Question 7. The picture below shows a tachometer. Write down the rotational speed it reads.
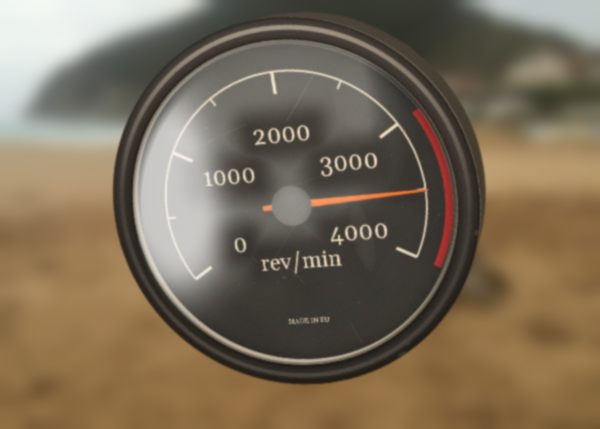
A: 3500 rpm
